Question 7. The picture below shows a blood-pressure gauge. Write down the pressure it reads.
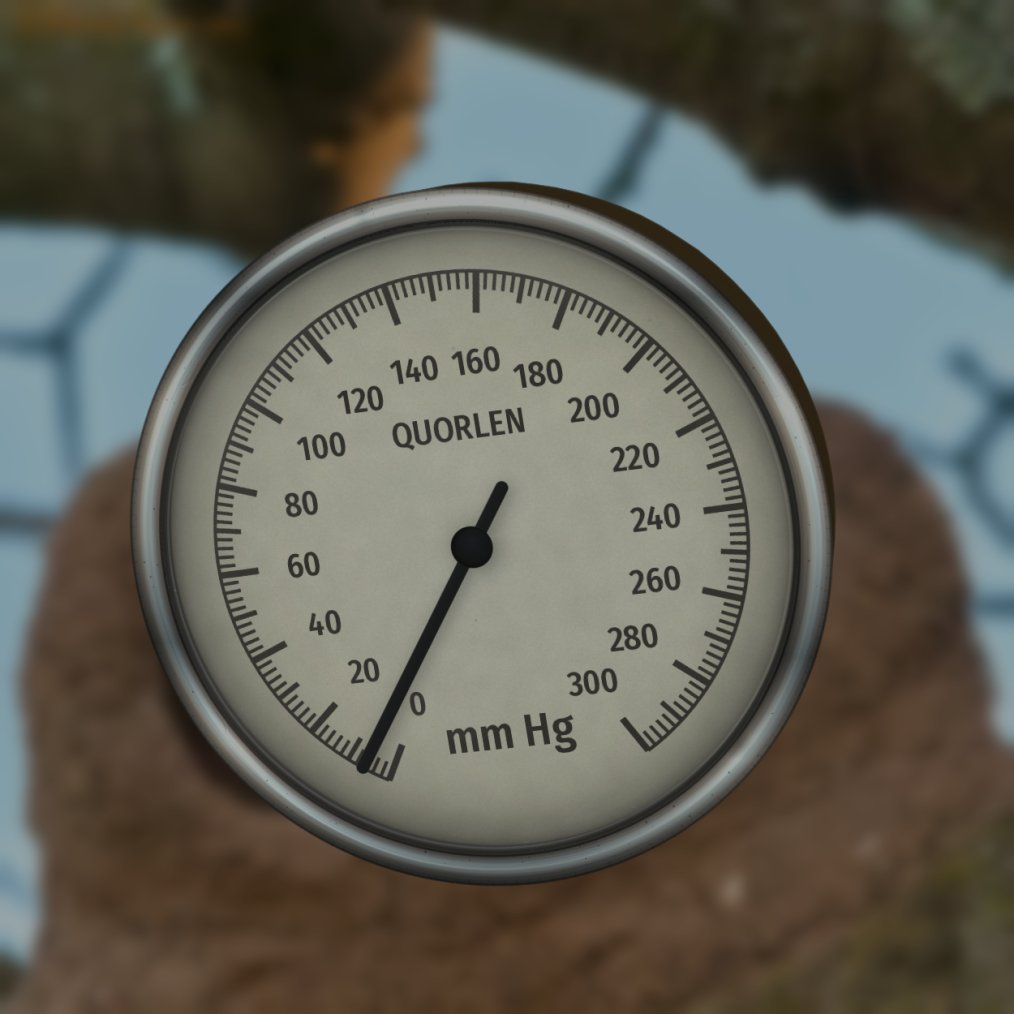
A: 6 mmHg
